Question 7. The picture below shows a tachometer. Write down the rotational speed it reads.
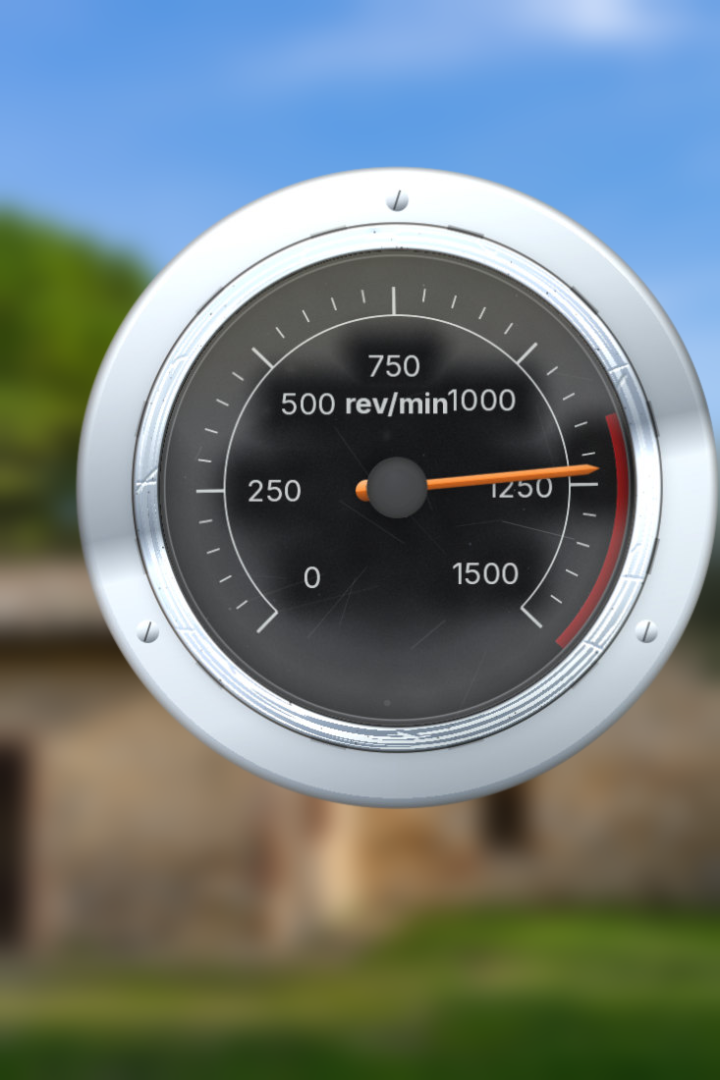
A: 1225 rpm
